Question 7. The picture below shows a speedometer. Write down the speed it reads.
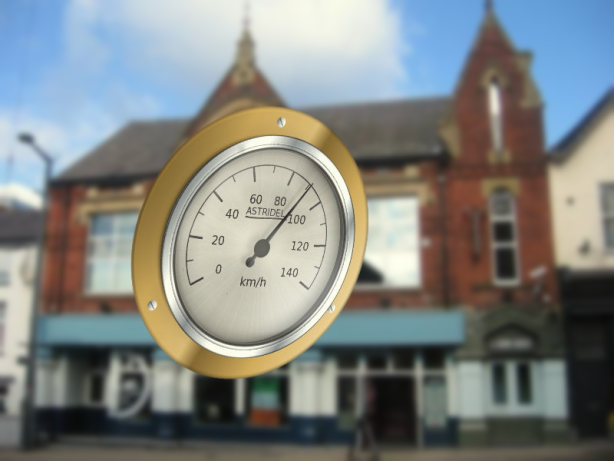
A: 90 km/h
